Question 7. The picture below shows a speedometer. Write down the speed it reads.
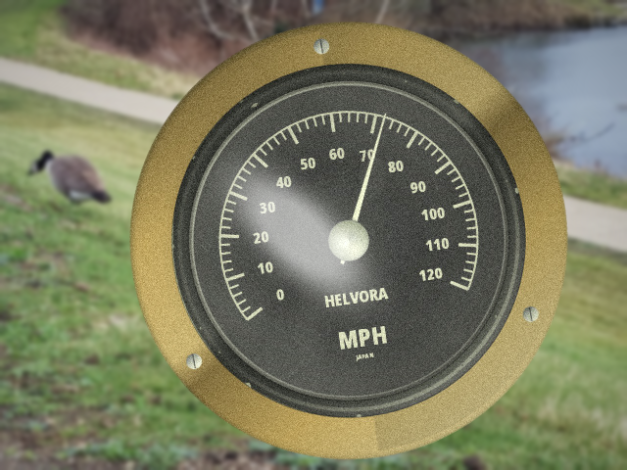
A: 72 mph
